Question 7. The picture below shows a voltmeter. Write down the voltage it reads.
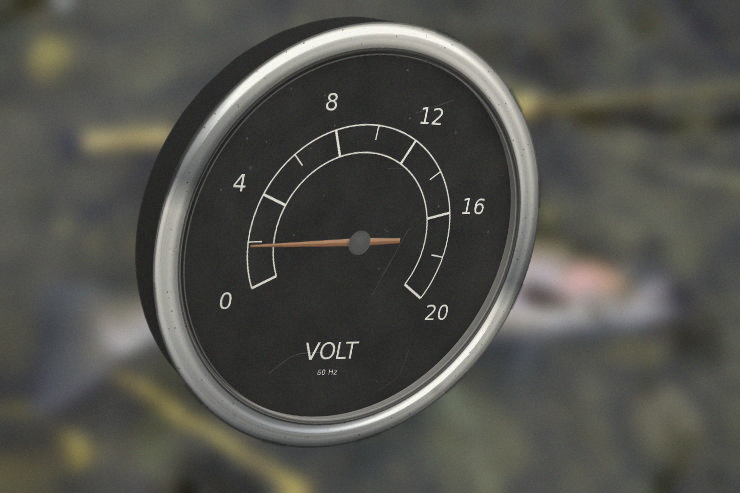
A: 2 V
